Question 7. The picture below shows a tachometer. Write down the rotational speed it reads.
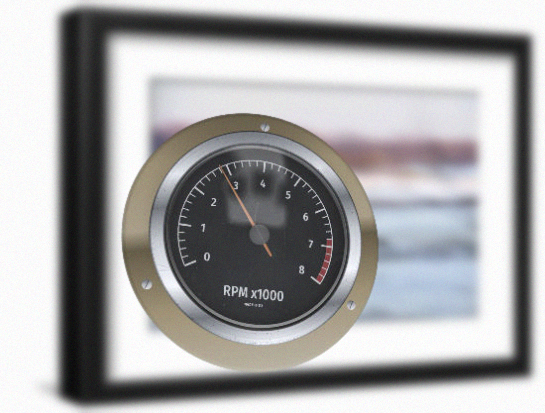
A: 2800 rpm
